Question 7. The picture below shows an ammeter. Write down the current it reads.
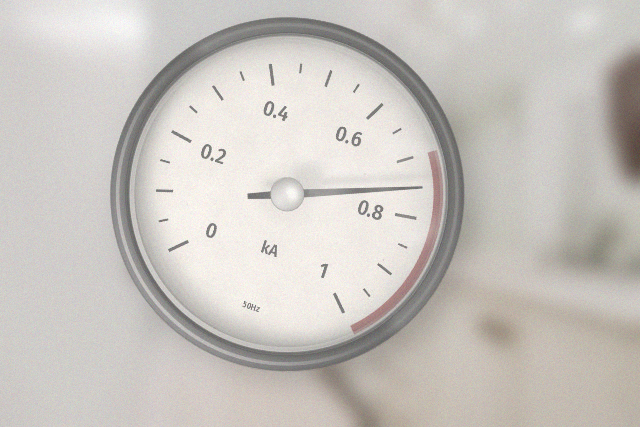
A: 0.75 kA
